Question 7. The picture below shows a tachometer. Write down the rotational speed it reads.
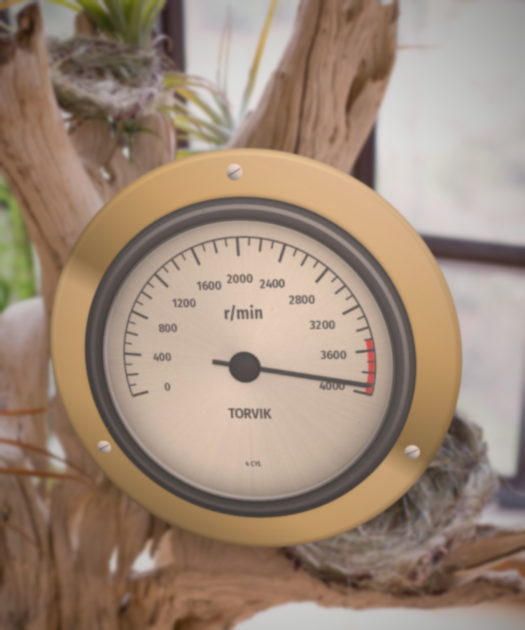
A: 3900 rpm
